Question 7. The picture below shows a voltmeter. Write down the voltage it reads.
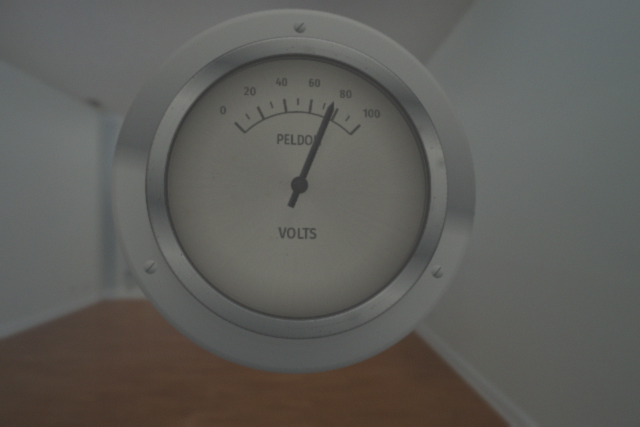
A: 75 V
